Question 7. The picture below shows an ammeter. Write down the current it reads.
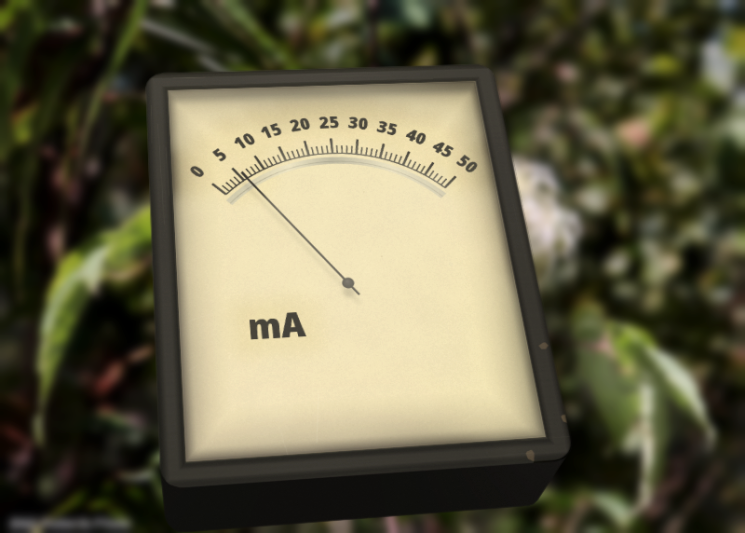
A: 5 mA
